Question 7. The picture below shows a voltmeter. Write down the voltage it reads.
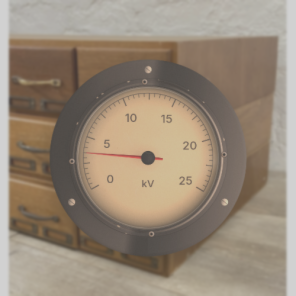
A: 3.5 kV
